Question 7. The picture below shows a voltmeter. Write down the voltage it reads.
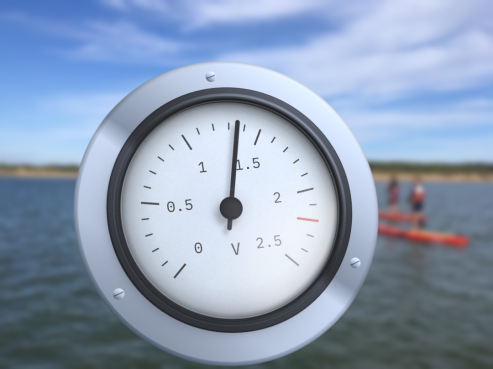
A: 1.35 V
